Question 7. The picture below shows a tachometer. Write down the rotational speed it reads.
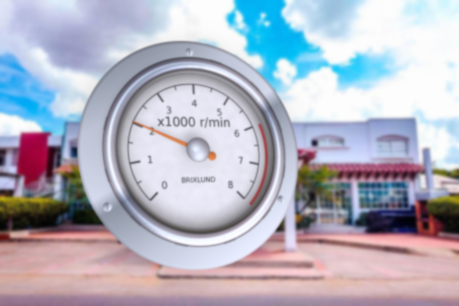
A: 2000 rpm
